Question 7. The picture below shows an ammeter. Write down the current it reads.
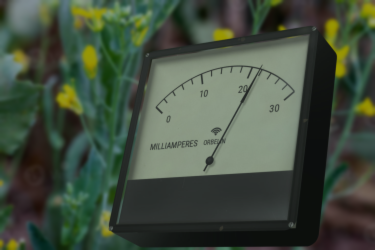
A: 22 mA
